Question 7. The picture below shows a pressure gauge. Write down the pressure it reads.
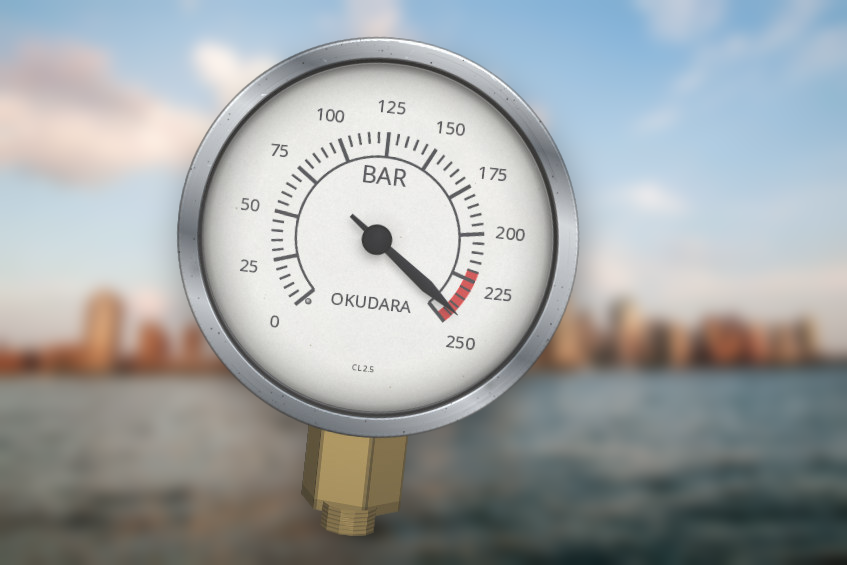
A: 242.5 bar
